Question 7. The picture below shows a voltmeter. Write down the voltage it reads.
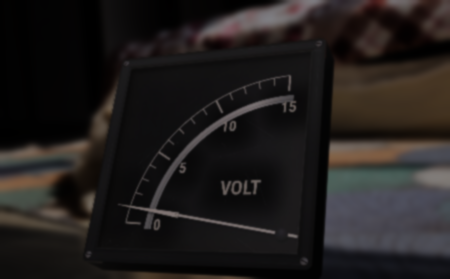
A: 1 V
